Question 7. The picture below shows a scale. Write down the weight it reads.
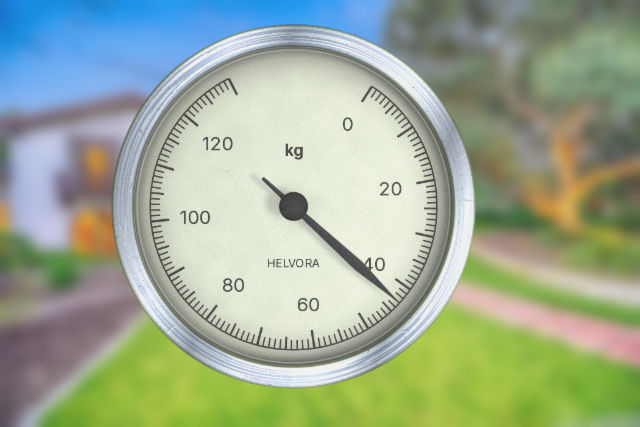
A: 43 kg
